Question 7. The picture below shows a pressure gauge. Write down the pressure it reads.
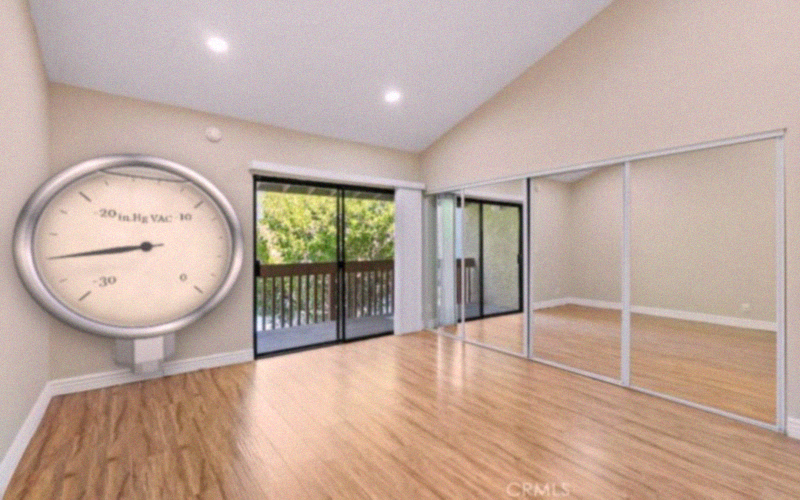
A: -26 inHg
